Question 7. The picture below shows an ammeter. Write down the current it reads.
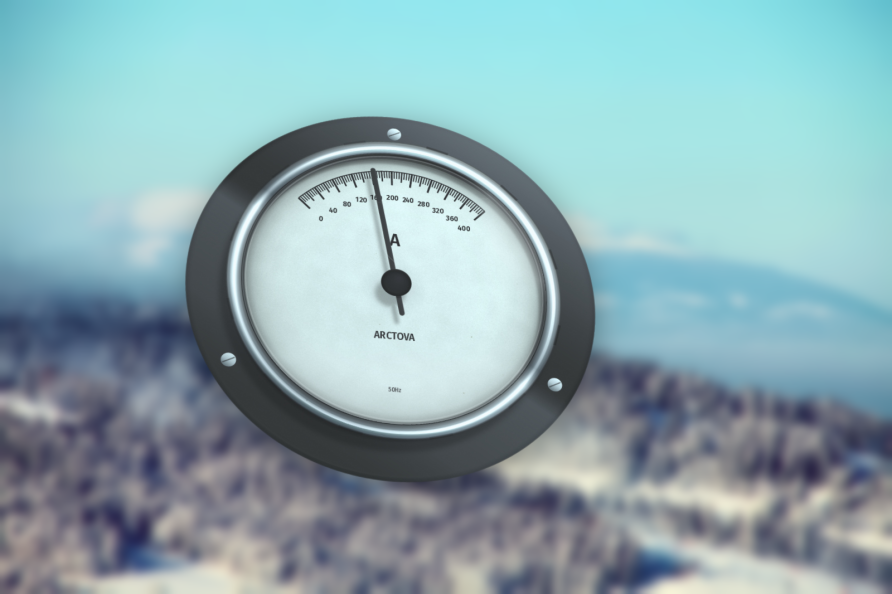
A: 160 A
